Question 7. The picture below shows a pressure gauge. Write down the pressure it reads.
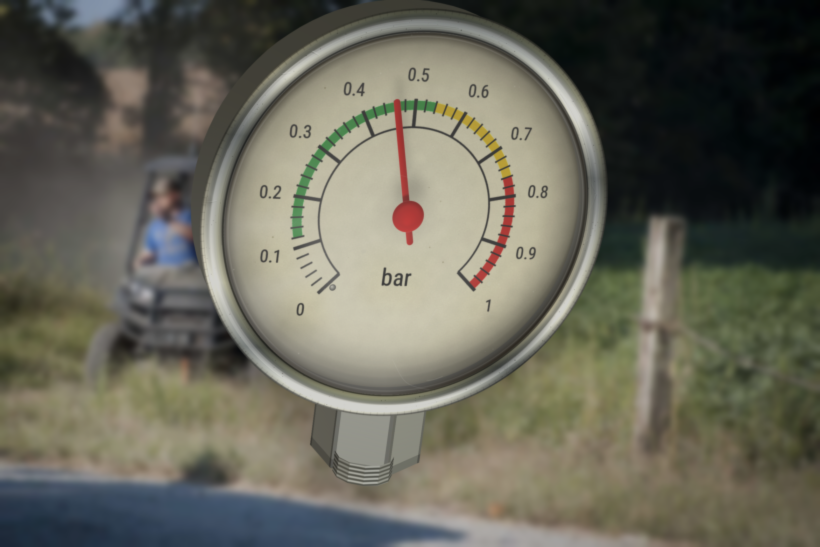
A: 0.46 bar
